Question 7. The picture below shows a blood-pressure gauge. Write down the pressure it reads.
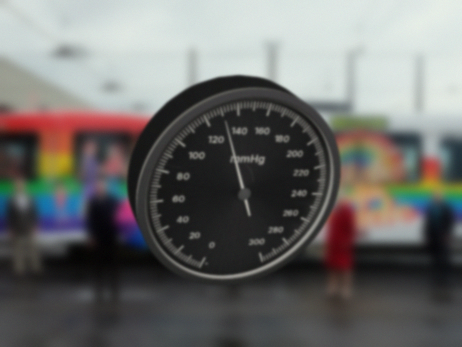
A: 130 mmHg
